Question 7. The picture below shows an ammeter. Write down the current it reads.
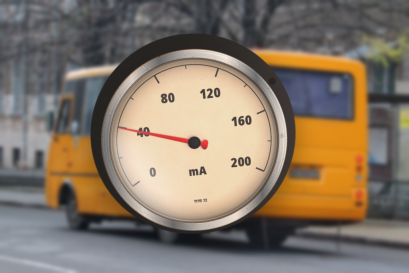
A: 40 mA
